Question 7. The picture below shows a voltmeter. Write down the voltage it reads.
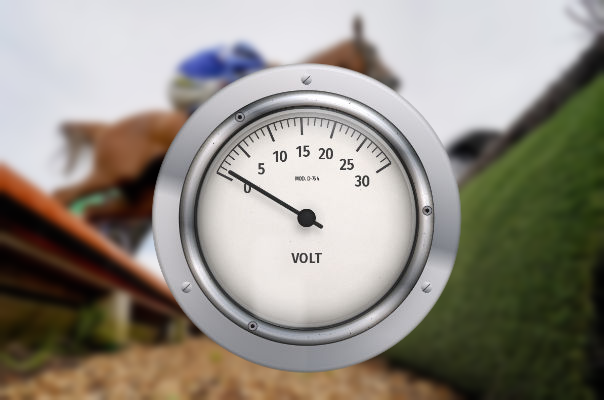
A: 1 V
